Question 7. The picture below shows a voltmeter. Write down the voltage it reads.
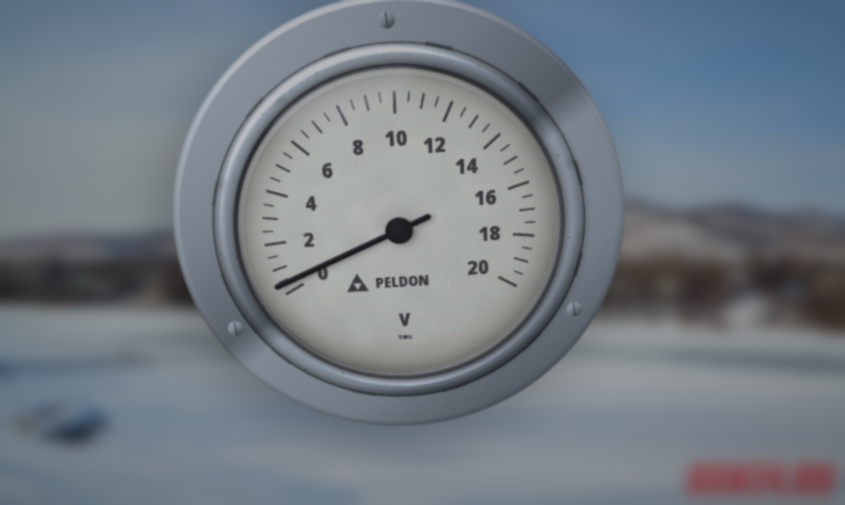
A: 0.5 V
